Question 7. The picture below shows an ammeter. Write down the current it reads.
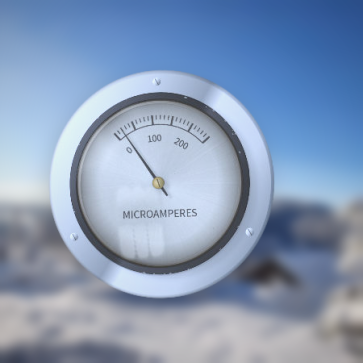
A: 20 µA
